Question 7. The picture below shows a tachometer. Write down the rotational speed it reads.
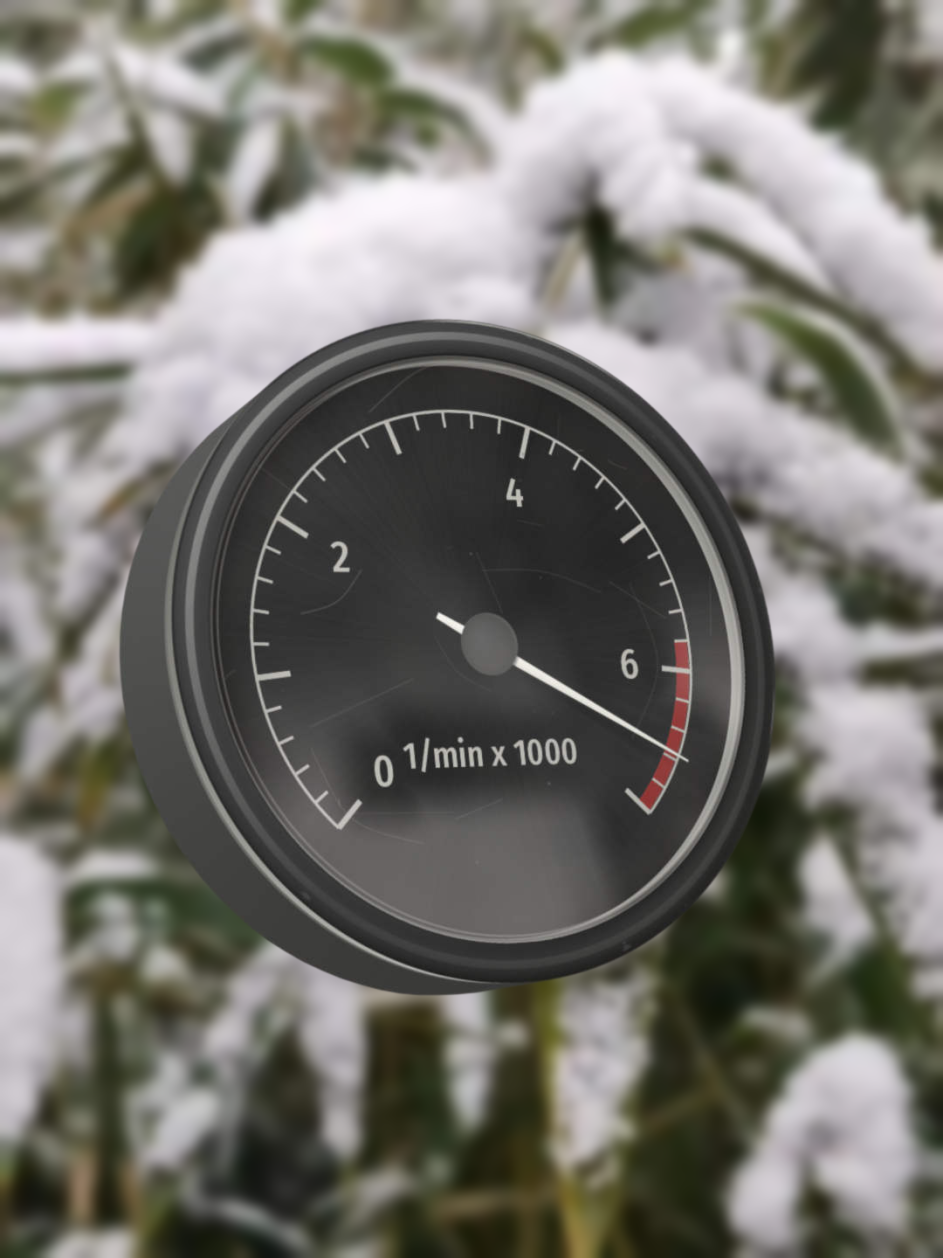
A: 6600 rpm
